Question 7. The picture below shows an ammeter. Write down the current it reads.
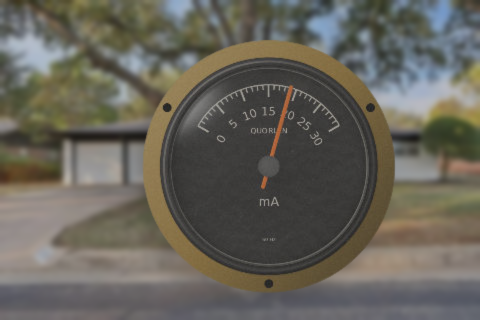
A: 19 mA
